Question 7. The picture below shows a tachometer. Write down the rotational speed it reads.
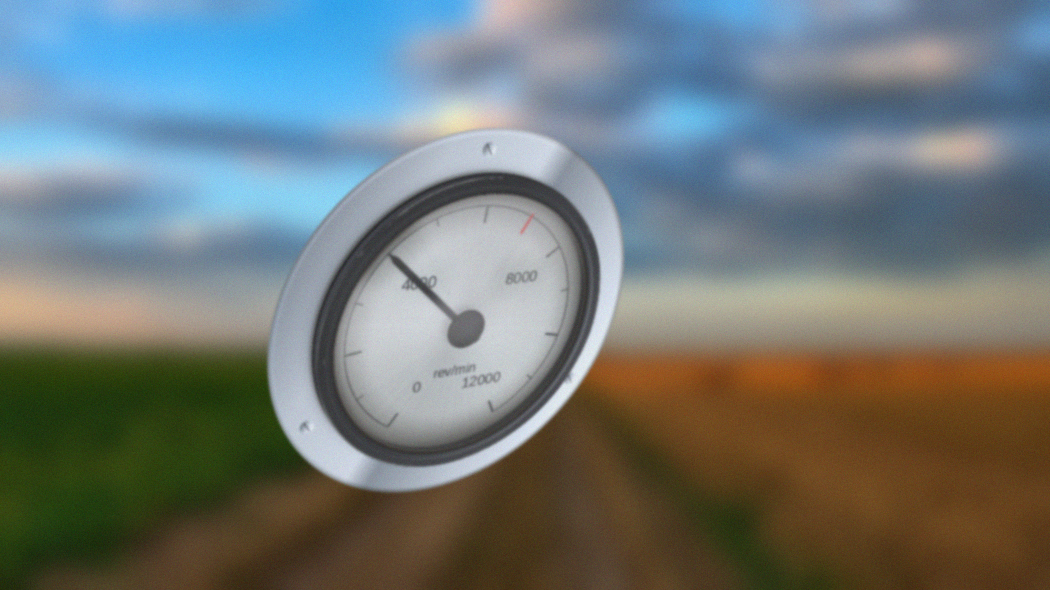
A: 4000 rpm
